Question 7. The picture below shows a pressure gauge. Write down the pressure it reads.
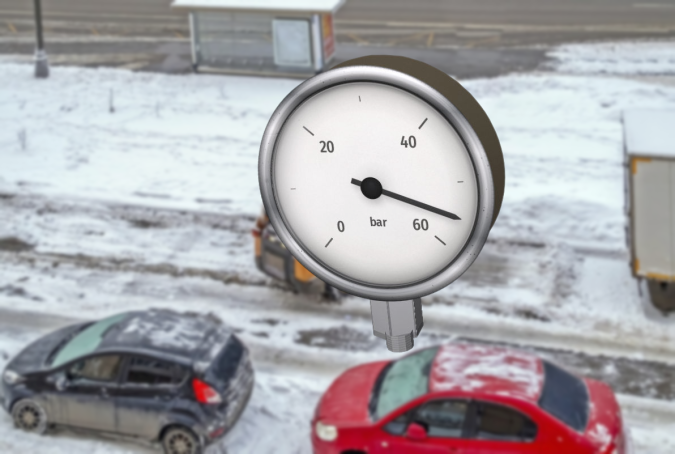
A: 55 bar
